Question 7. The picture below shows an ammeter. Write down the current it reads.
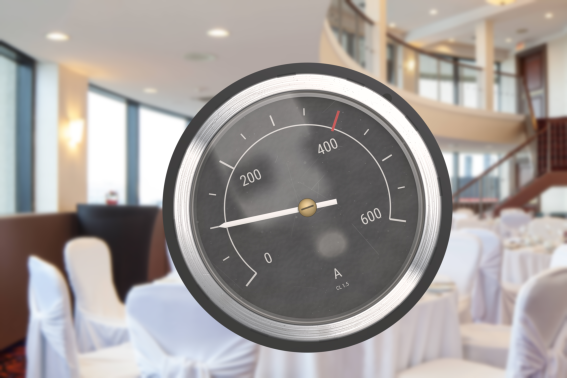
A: 100 A
